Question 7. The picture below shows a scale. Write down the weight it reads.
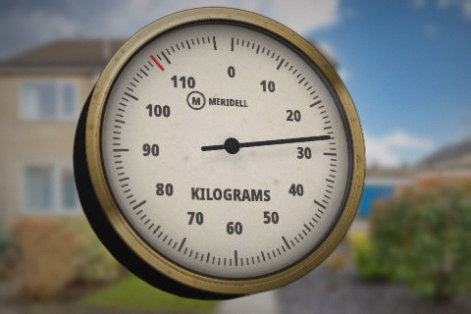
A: 27 kg
